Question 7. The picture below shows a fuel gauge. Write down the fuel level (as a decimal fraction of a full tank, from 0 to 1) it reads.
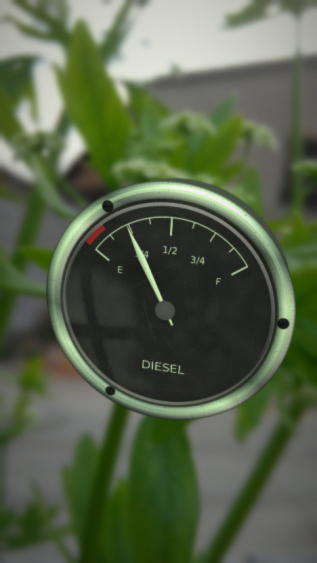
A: 0.25
